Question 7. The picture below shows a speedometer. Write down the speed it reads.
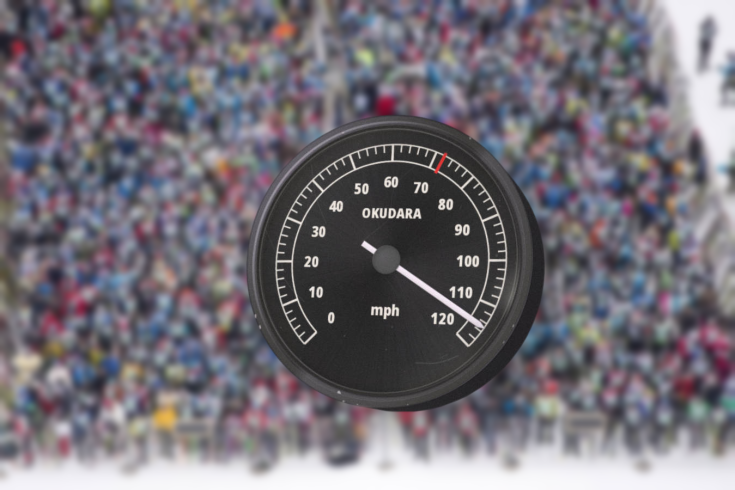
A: 115 mph
